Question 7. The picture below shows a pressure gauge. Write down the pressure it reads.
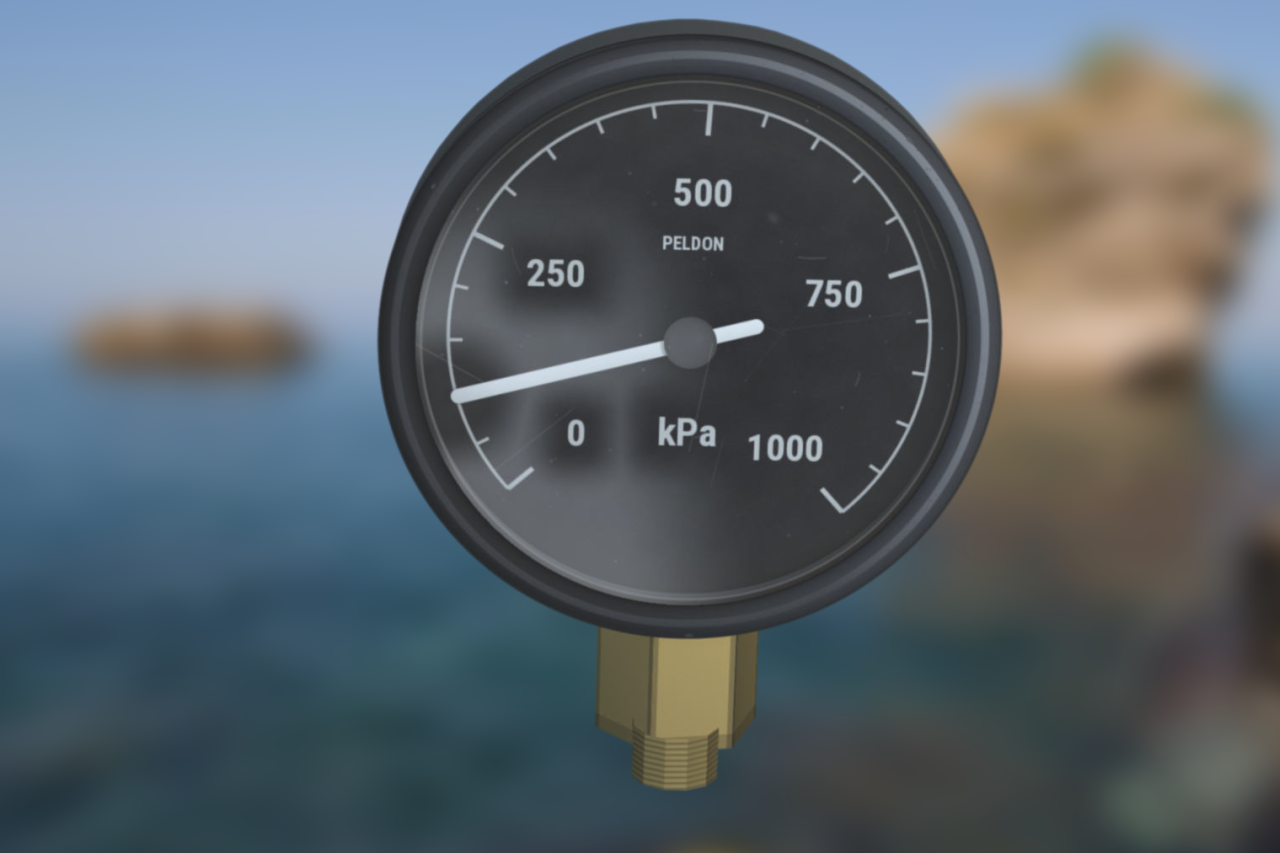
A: 100 kPa
